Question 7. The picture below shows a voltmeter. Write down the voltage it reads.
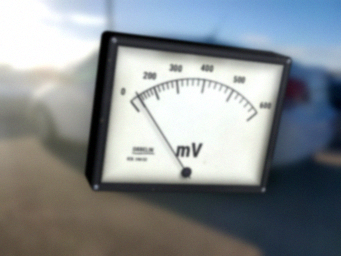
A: 100 mV
